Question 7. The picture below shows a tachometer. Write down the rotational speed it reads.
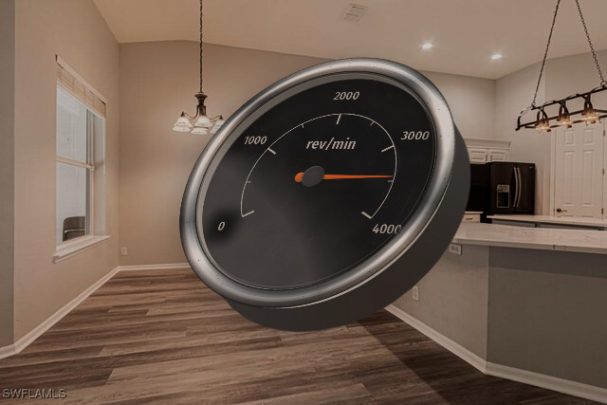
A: 3500 rpm
